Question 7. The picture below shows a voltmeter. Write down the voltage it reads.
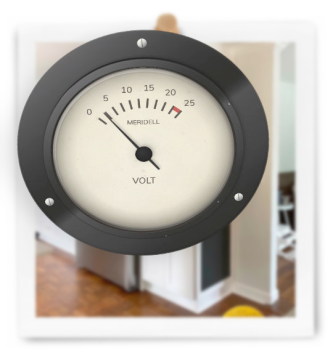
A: 2.5 V
